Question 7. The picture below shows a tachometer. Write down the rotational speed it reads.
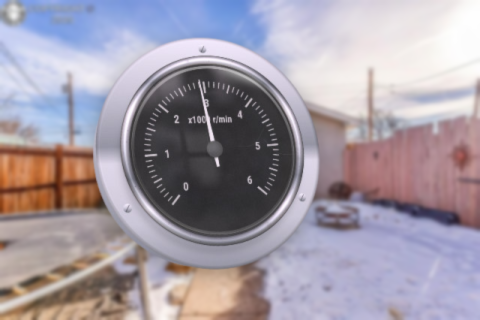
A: 2900 rpm
